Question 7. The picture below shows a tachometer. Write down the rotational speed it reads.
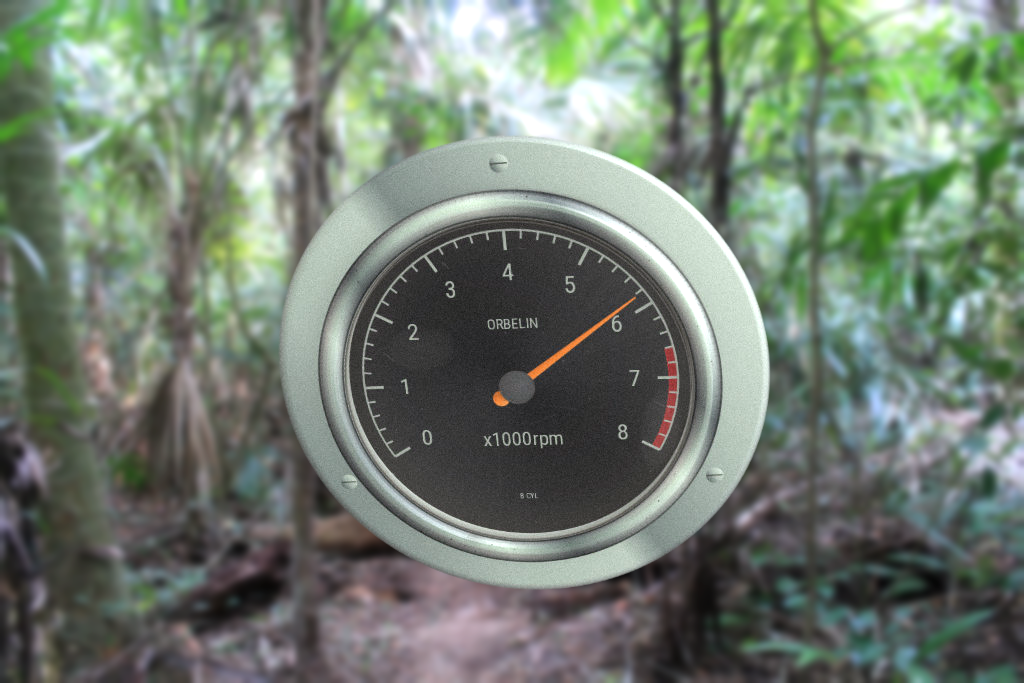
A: 5800 rpm
